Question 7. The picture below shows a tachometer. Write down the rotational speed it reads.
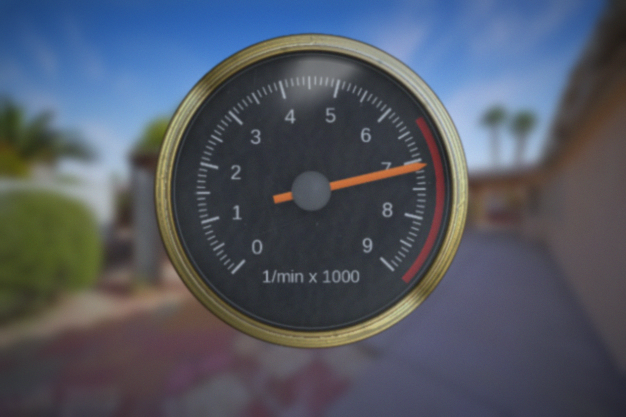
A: 7100 rpm
